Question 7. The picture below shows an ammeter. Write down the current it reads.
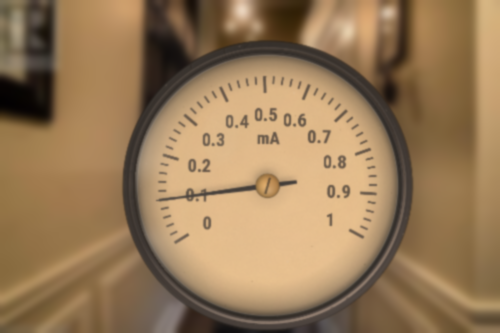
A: 0.1 mA
